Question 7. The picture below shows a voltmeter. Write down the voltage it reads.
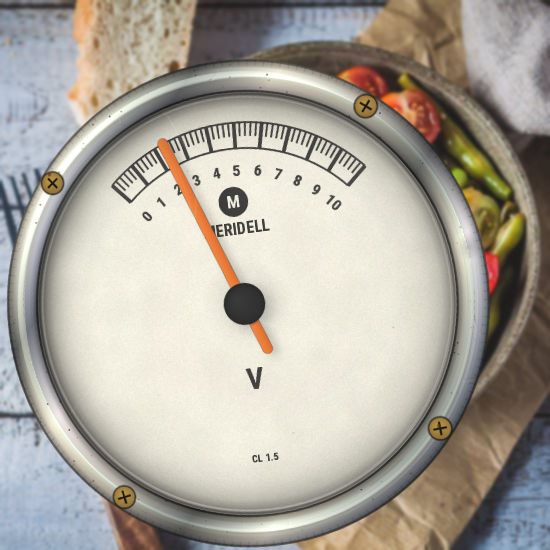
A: 2.4 V
